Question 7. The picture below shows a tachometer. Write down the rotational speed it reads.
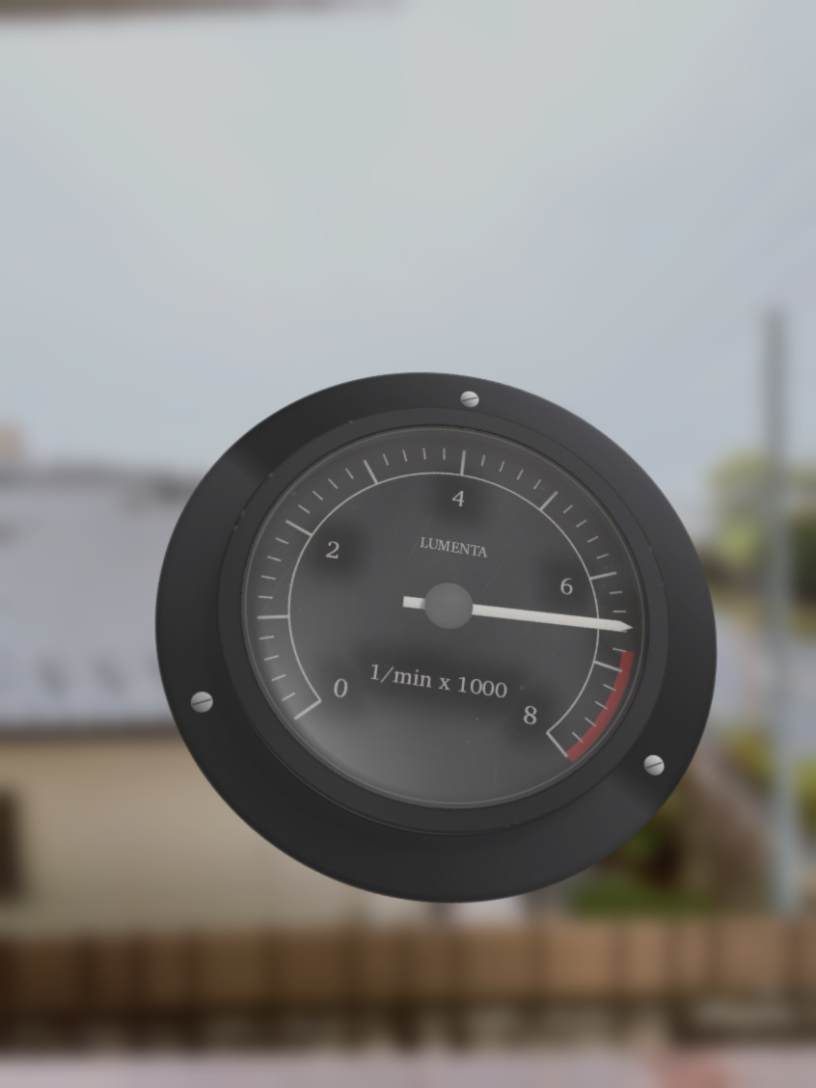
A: 6600 rpm
